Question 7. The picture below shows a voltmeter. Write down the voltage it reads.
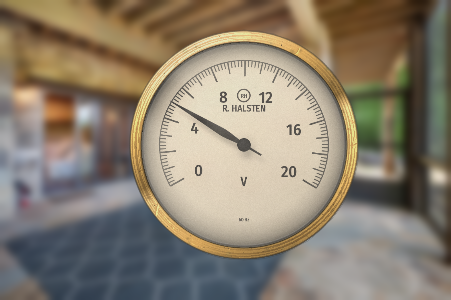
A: 5 V
